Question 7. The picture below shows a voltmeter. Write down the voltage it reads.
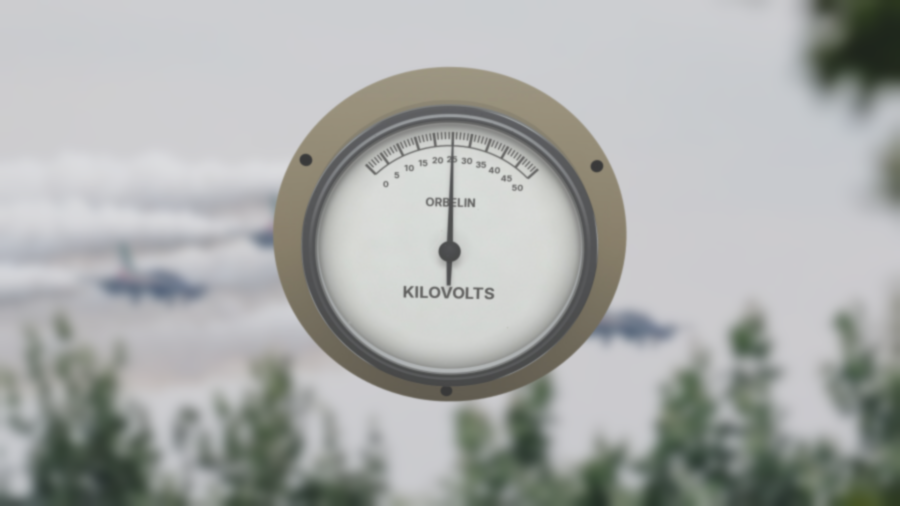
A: 25 kV
